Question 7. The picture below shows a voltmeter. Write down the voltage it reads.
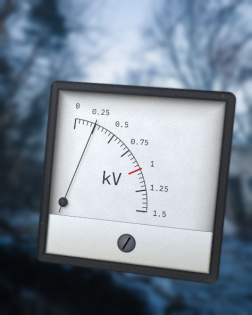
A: 0.25 kV
